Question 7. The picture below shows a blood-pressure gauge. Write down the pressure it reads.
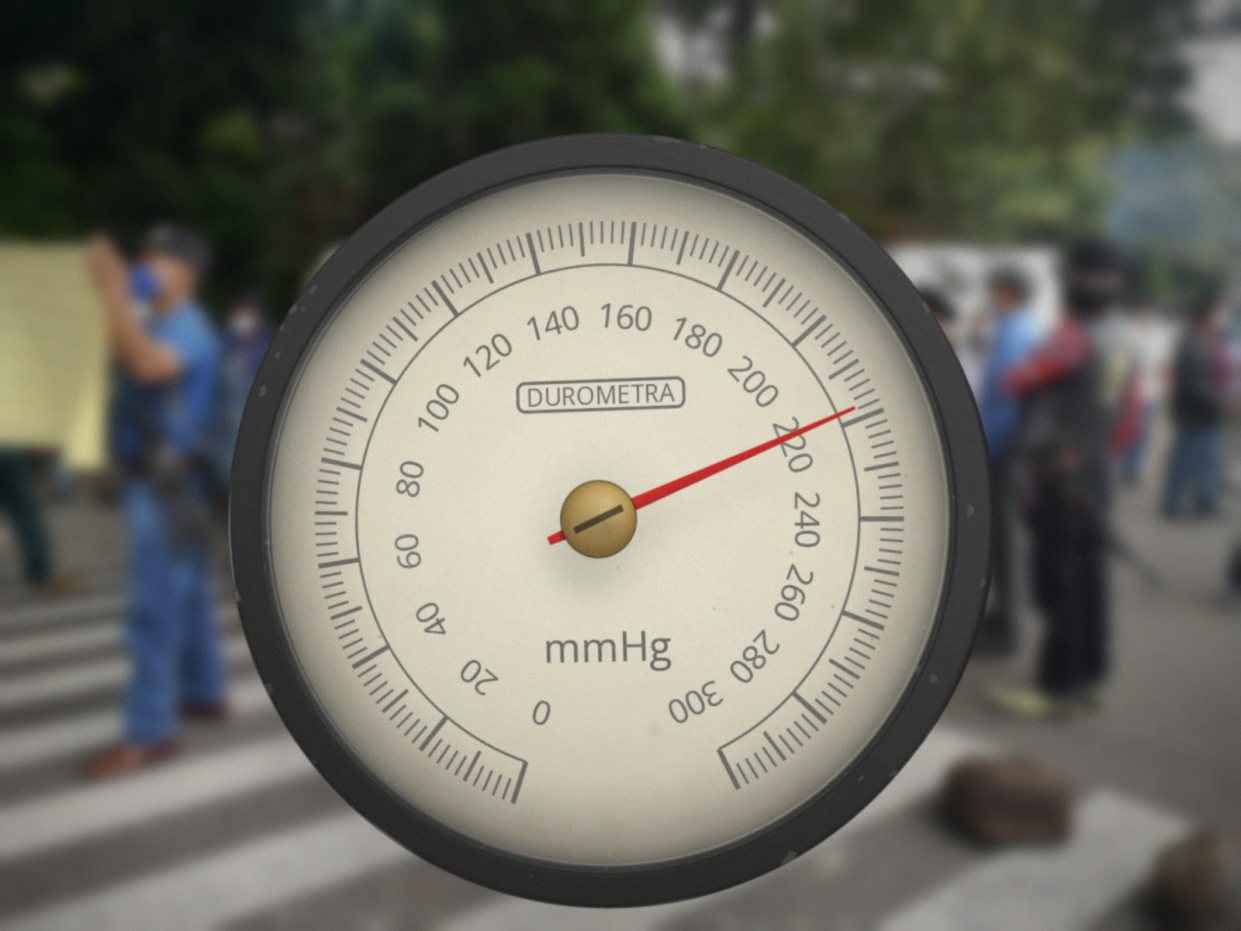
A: 218 mmHg
